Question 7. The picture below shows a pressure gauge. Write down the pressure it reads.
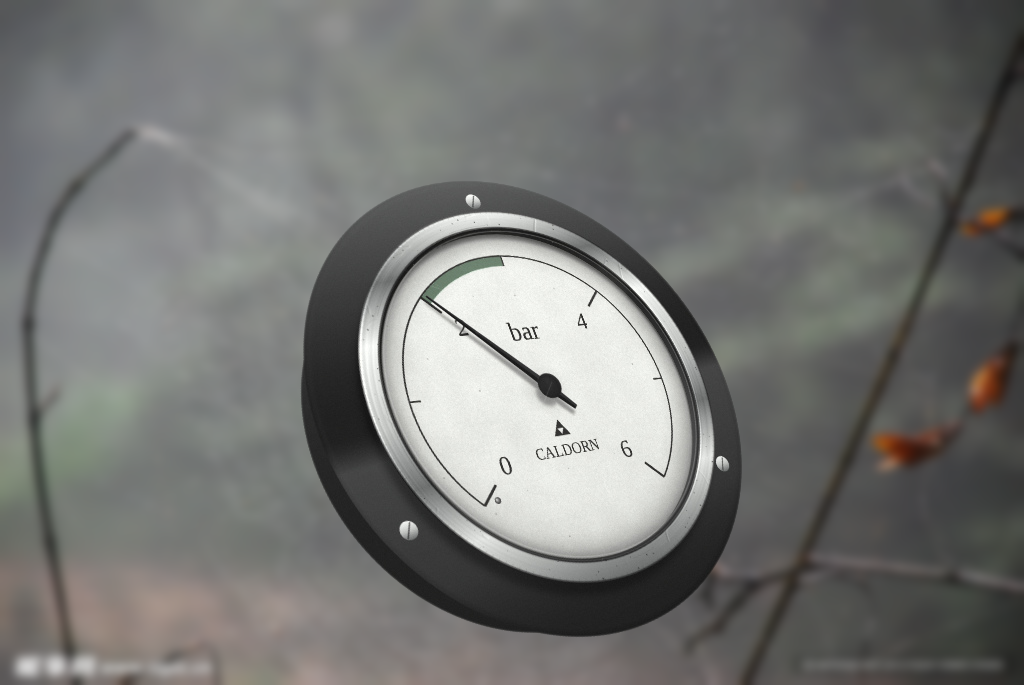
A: 2 bar
